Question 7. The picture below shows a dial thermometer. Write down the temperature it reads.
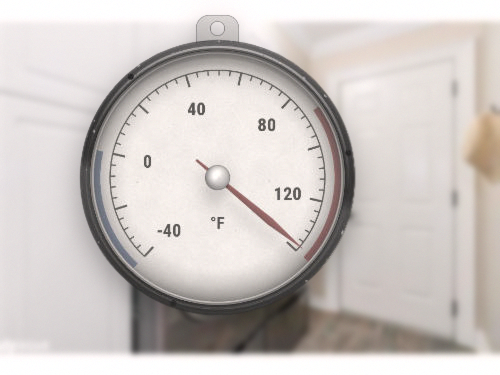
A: 138 °F
